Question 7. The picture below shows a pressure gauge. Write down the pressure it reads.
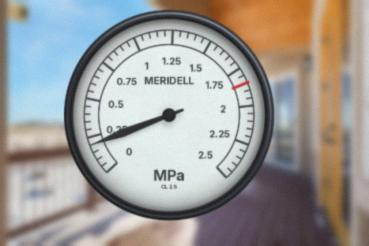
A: 0.2 MPa
